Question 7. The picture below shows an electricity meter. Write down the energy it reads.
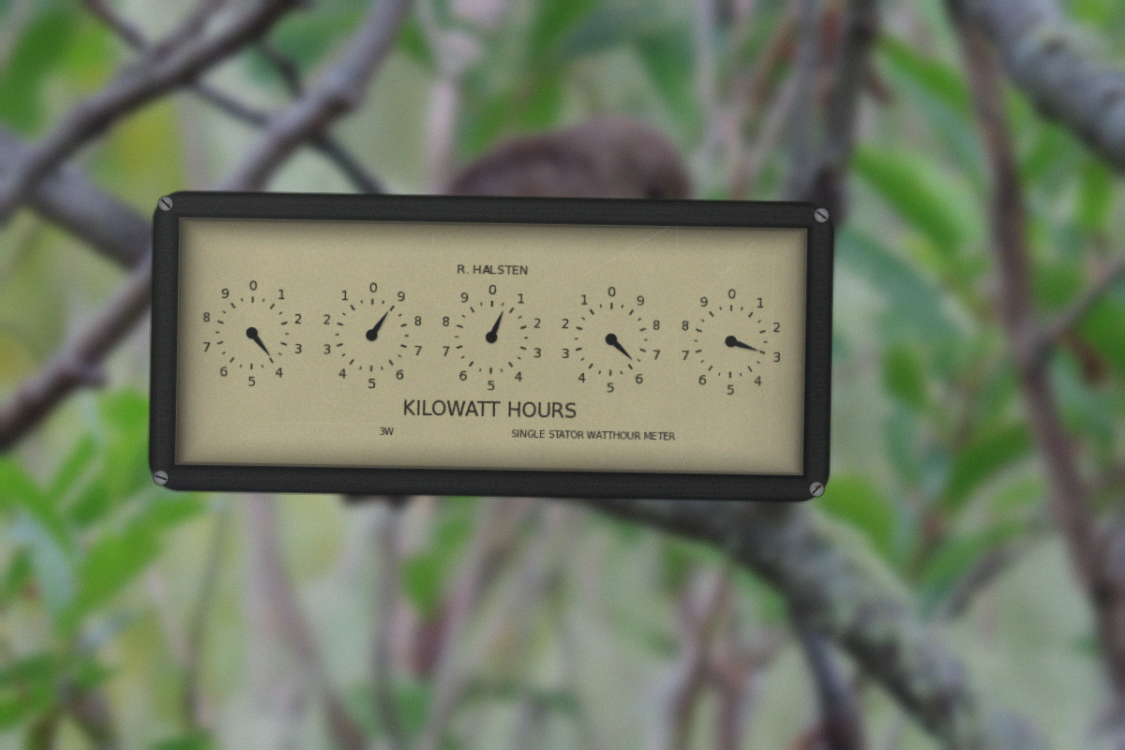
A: 39063 kWh
